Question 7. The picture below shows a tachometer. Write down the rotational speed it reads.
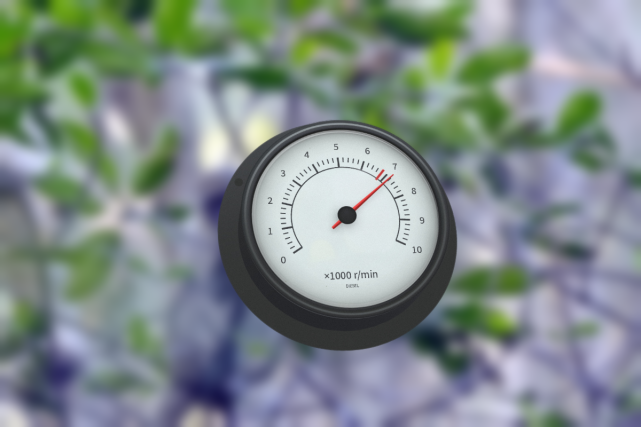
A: 7200 rpm
